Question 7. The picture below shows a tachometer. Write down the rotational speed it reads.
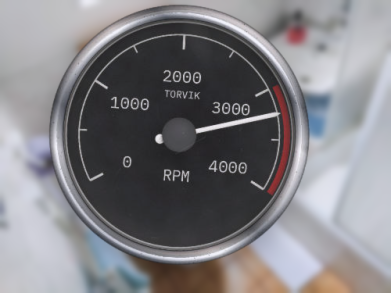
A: 3250 rpm
